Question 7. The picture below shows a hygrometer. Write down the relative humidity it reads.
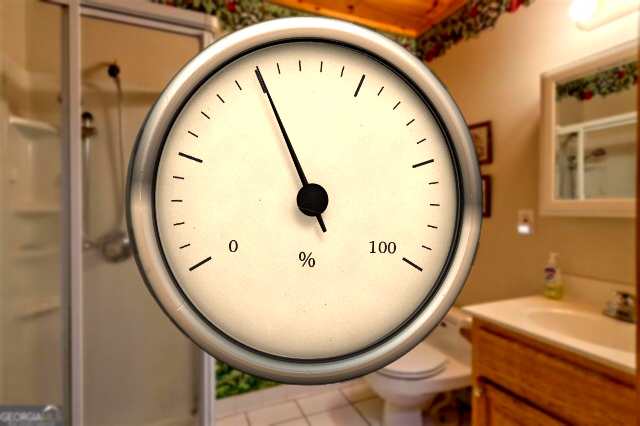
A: 40 %
